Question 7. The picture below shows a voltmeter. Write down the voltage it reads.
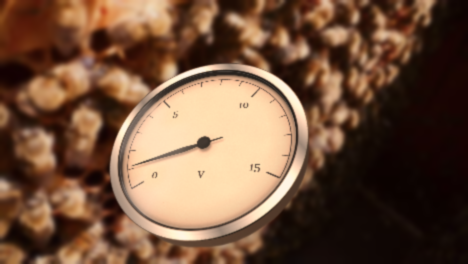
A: 1 V
